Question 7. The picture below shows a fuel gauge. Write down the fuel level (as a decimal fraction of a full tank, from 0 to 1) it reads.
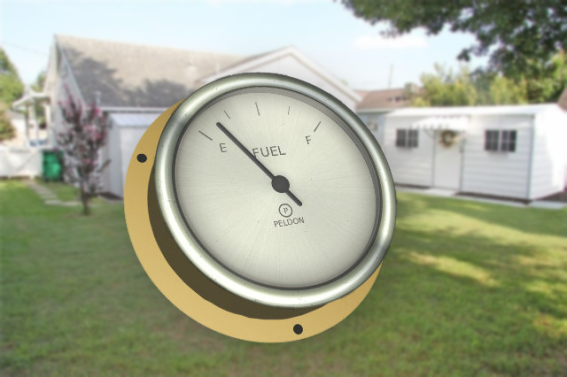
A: 0.125
